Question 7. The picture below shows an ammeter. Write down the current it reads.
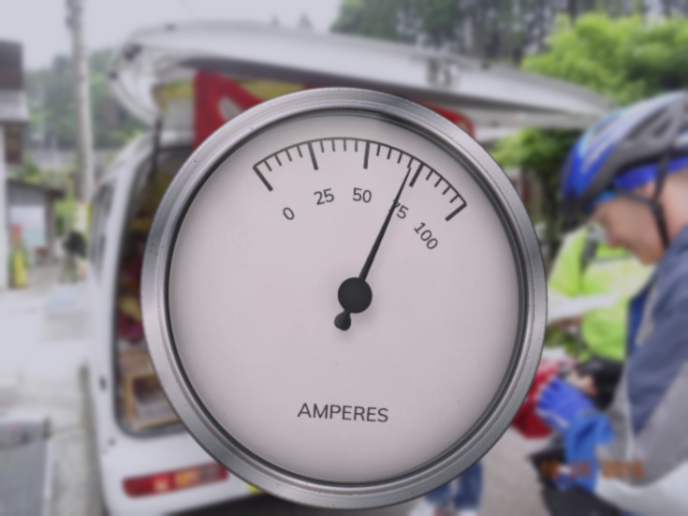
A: 70 A
